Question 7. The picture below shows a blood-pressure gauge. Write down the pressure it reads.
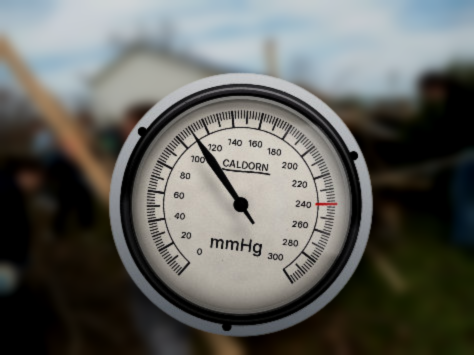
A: 110 mmHg
